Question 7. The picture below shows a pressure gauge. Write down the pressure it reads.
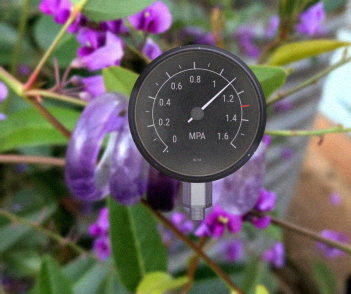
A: 1.1 MPa
